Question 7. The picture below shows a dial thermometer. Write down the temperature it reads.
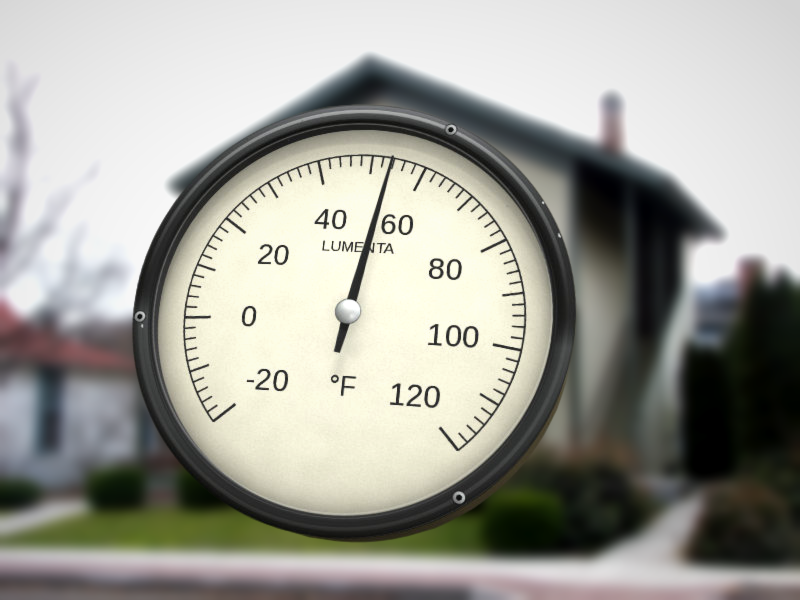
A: 54 °F
